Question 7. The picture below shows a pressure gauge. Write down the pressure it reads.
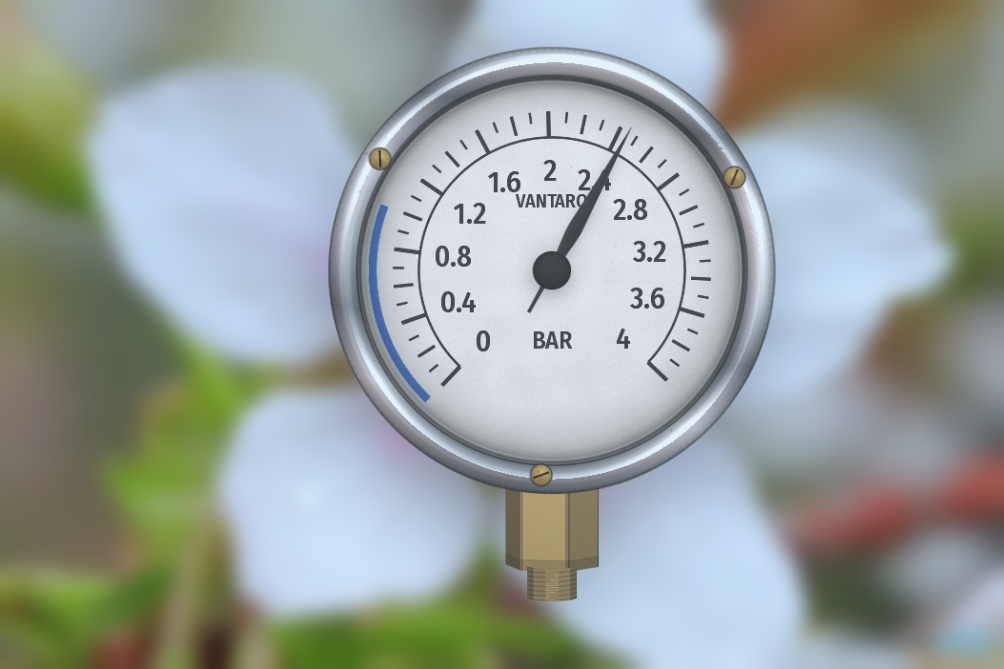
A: 2.45 bar
